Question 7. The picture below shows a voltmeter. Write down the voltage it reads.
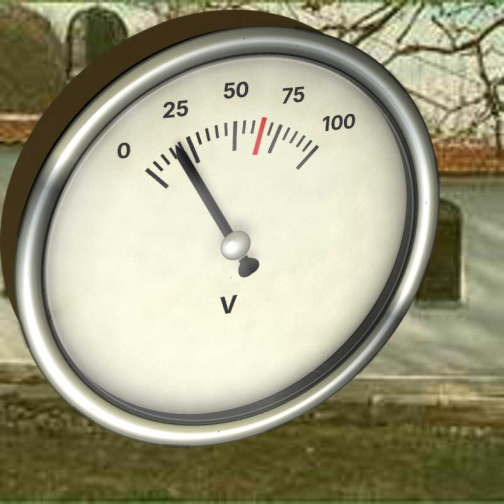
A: 17.5 V
